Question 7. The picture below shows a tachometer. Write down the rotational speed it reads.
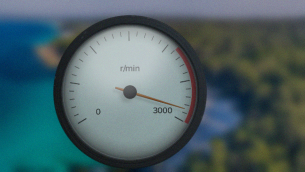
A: 2850 rpm
